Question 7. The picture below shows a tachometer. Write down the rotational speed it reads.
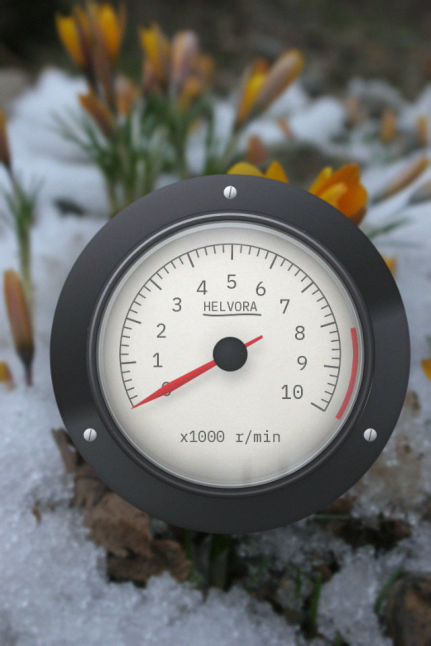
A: 0 rpm
